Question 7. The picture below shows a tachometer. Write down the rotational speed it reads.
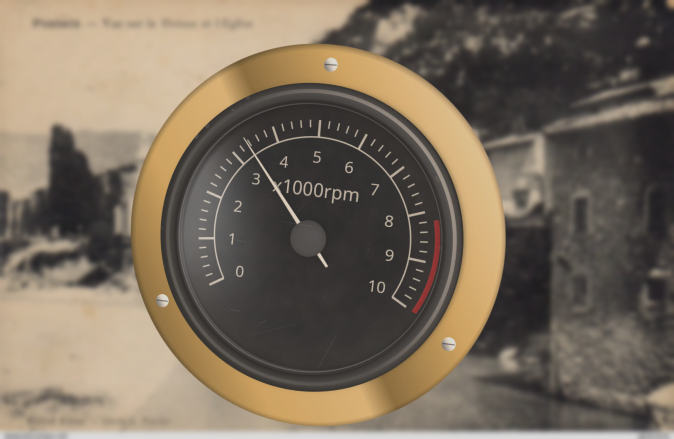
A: 3400 rpm
